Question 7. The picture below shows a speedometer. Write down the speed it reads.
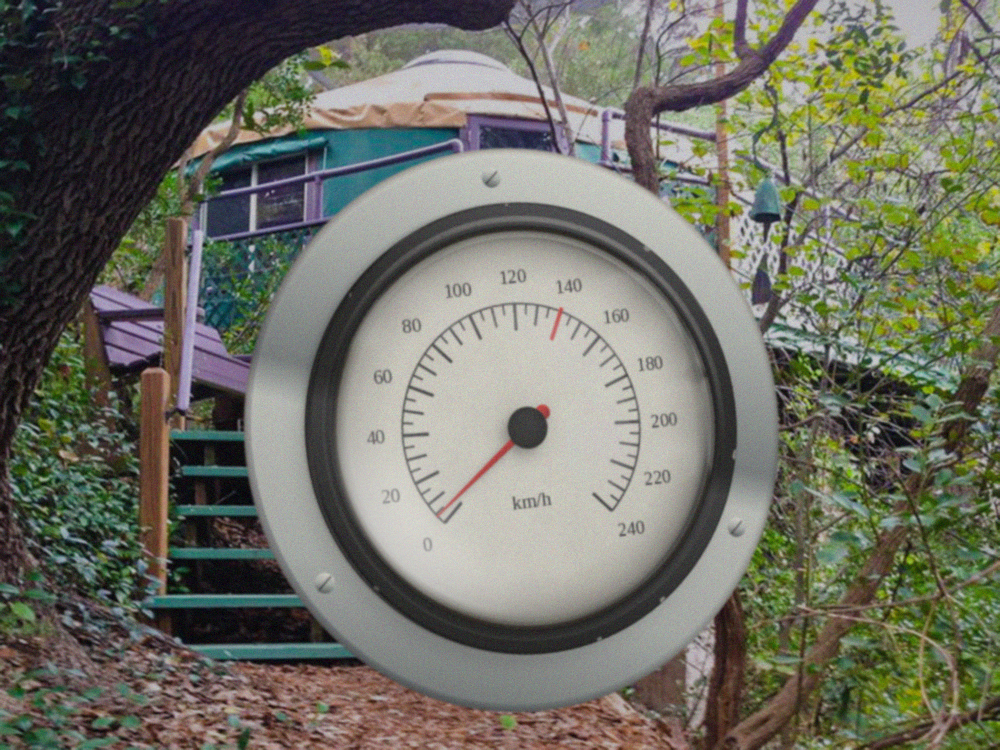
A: 5 km/h
